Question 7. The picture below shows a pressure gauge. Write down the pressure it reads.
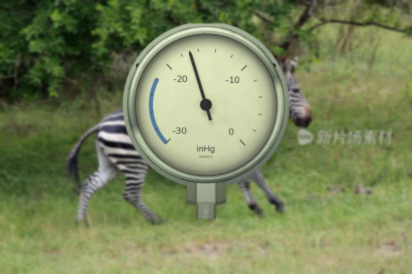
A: -17 inHg
